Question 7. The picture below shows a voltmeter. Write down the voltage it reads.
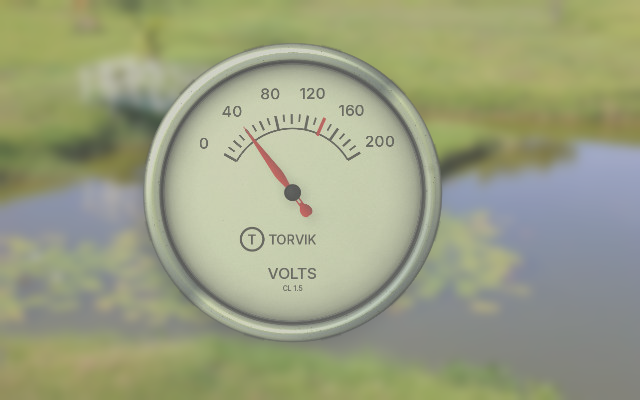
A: 40 V
